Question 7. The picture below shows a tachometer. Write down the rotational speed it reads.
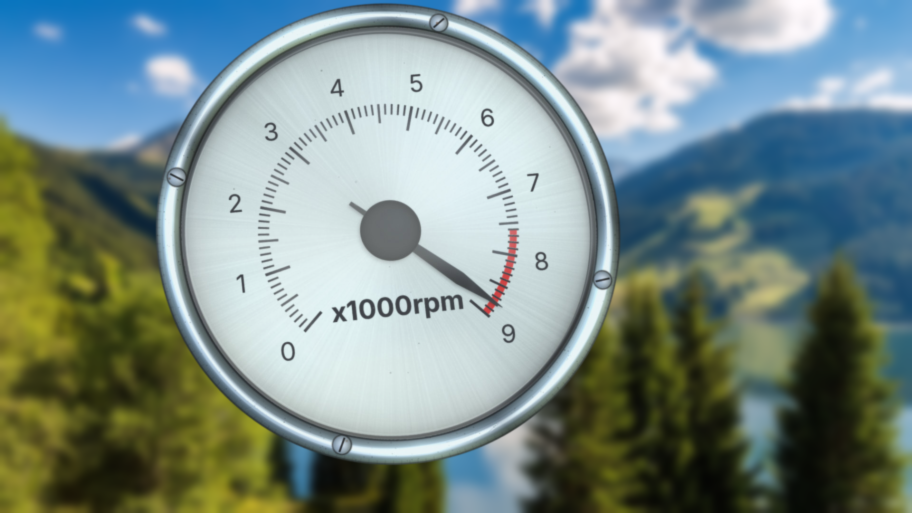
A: 8800 rpm
